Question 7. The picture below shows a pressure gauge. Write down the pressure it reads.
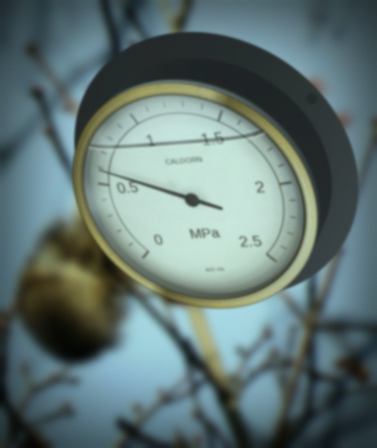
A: 0.6 MPa
